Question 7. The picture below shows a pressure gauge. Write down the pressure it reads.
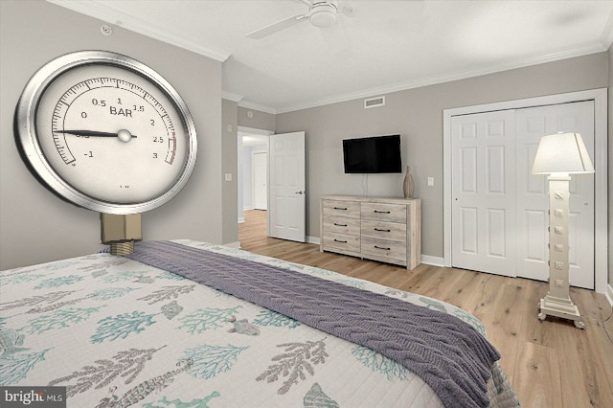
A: -0.5 bar
